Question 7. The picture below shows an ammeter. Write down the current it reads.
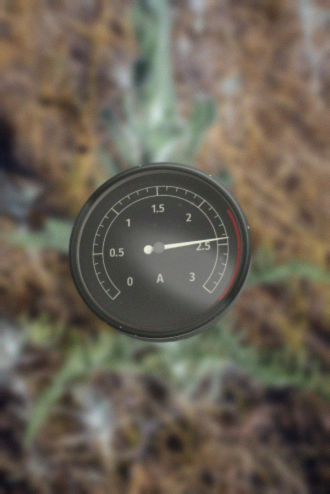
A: 2.45 A
